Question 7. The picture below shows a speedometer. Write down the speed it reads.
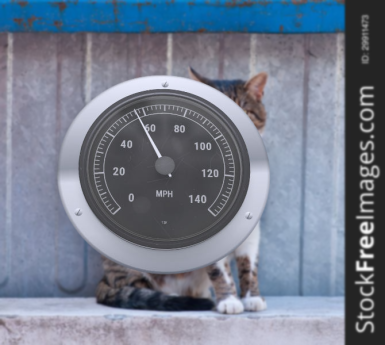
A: 56 mph
